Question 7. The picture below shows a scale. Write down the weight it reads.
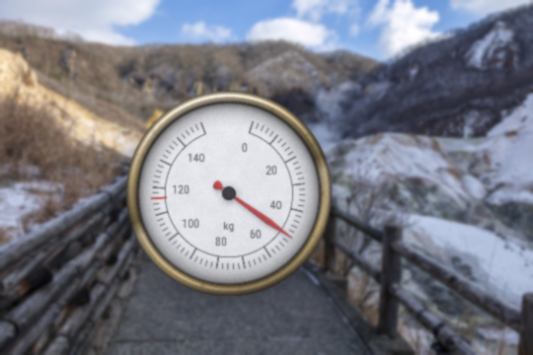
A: 50 kg
